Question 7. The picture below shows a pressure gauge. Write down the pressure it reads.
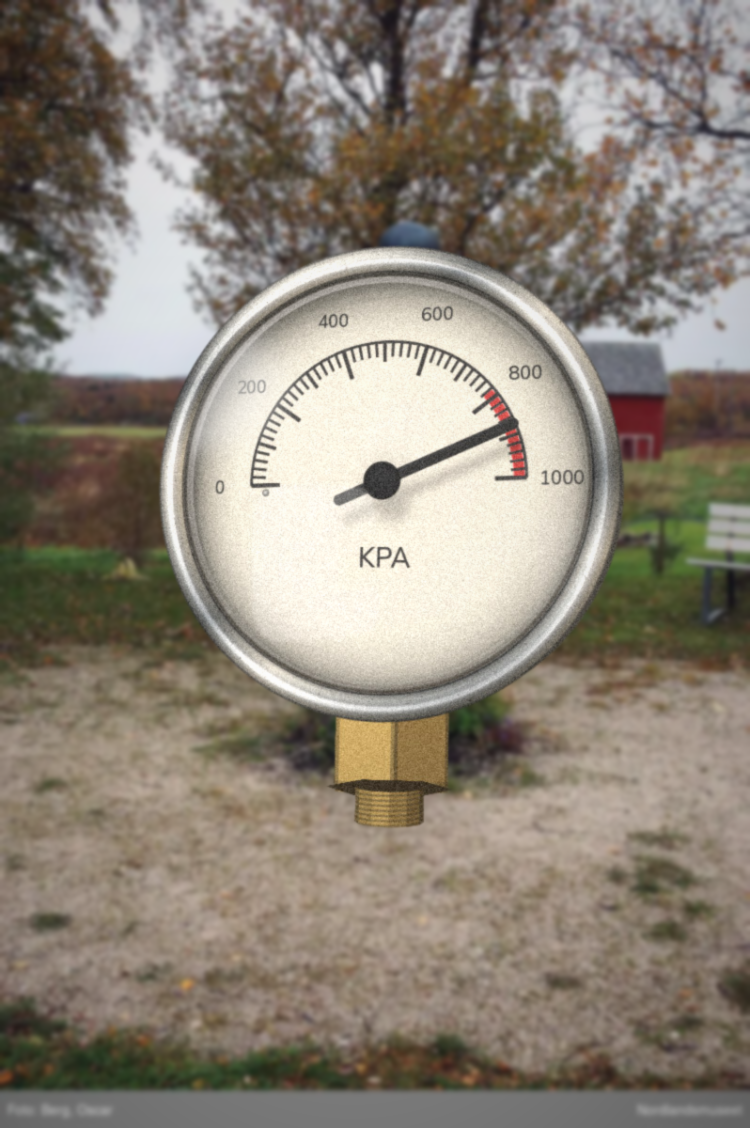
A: 880 kPa
